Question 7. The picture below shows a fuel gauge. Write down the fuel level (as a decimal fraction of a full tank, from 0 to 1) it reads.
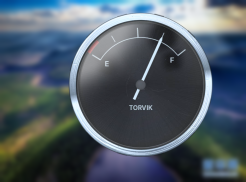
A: 0.75
